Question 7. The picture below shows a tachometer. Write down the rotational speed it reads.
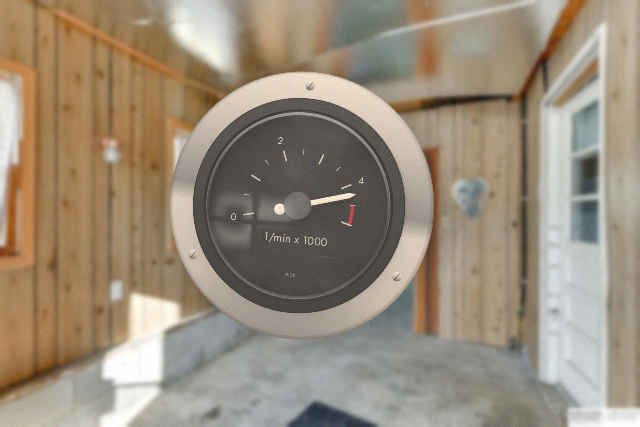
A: 4250 rpm
